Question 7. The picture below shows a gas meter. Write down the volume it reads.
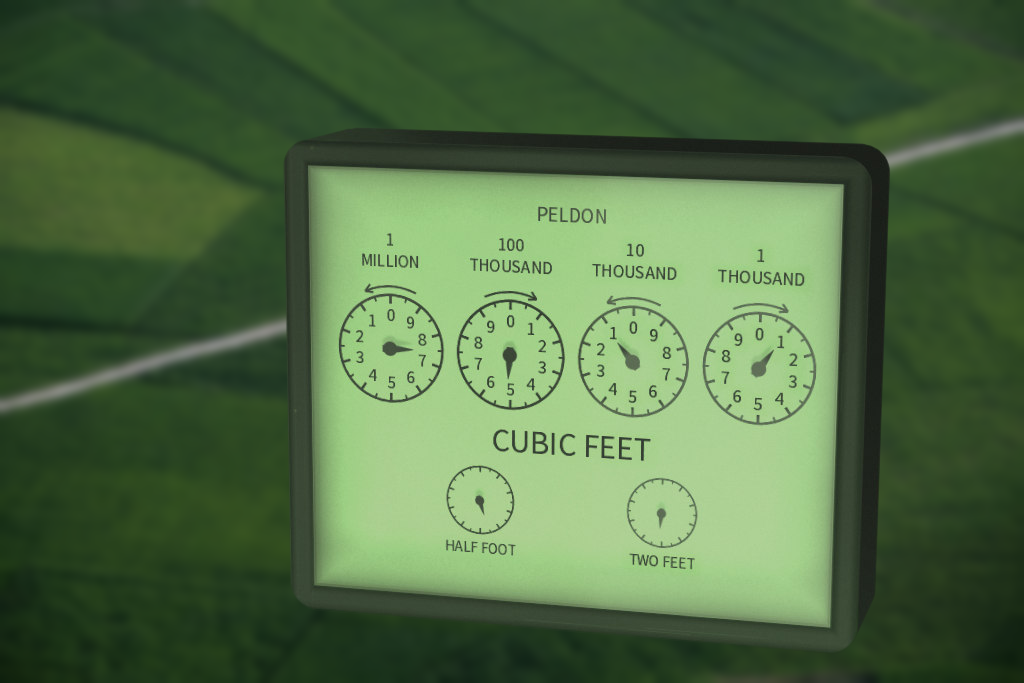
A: 751100 ft³
